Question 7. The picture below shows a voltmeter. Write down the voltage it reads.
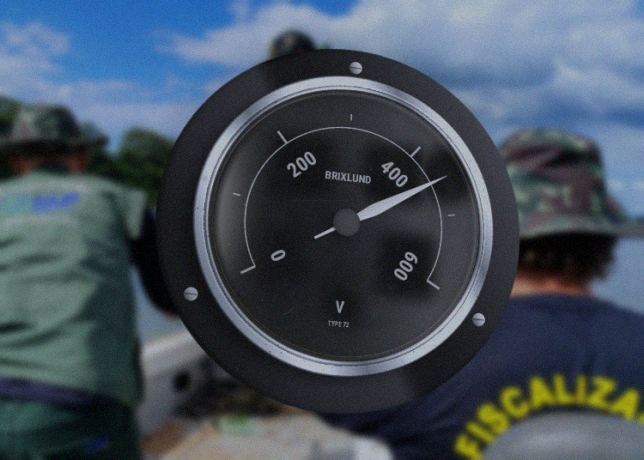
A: 450 V
